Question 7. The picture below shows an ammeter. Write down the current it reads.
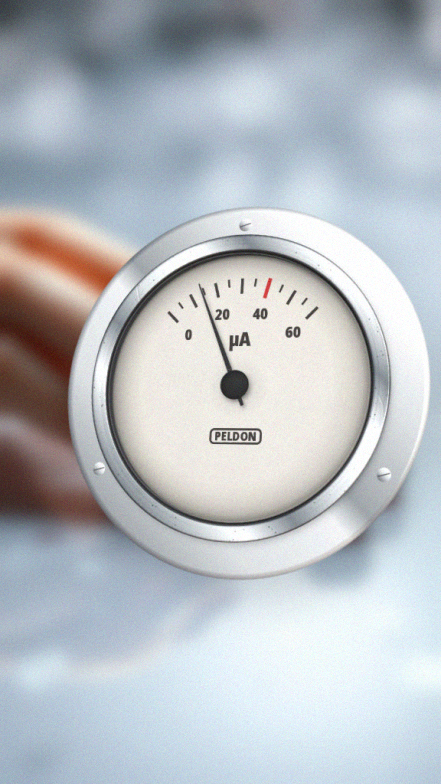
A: 15 µA
